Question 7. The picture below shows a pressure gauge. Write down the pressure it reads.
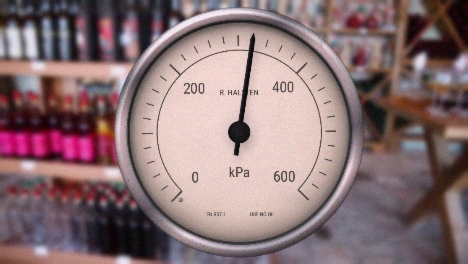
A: 320 kPa
